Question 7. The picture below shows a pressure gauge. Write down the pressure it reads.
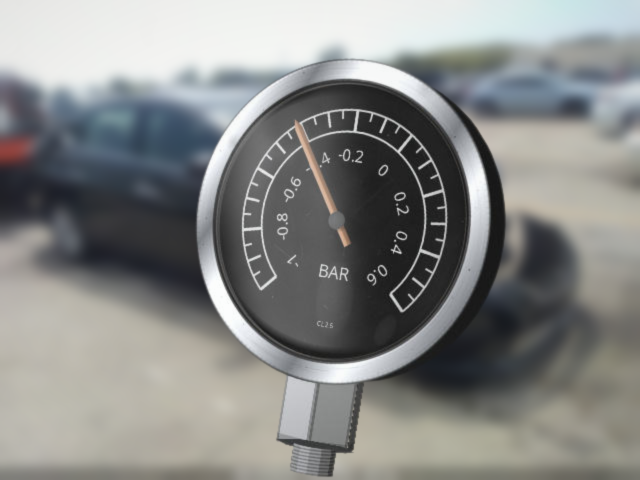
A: -0.4 bar
